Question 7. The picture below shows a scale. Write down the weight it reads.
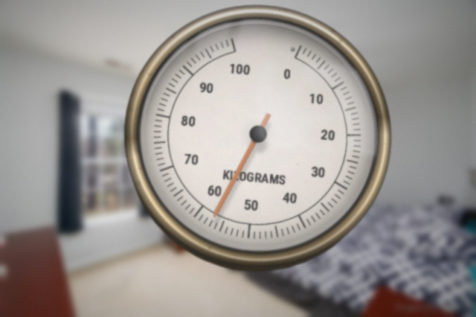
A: 57 kg
